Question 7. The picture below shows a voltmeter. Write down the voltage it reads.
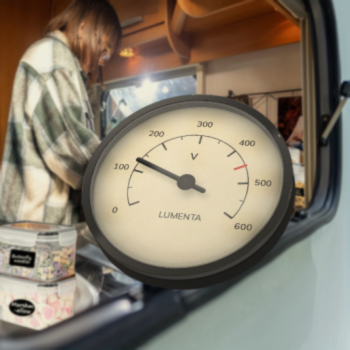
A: 125 V
